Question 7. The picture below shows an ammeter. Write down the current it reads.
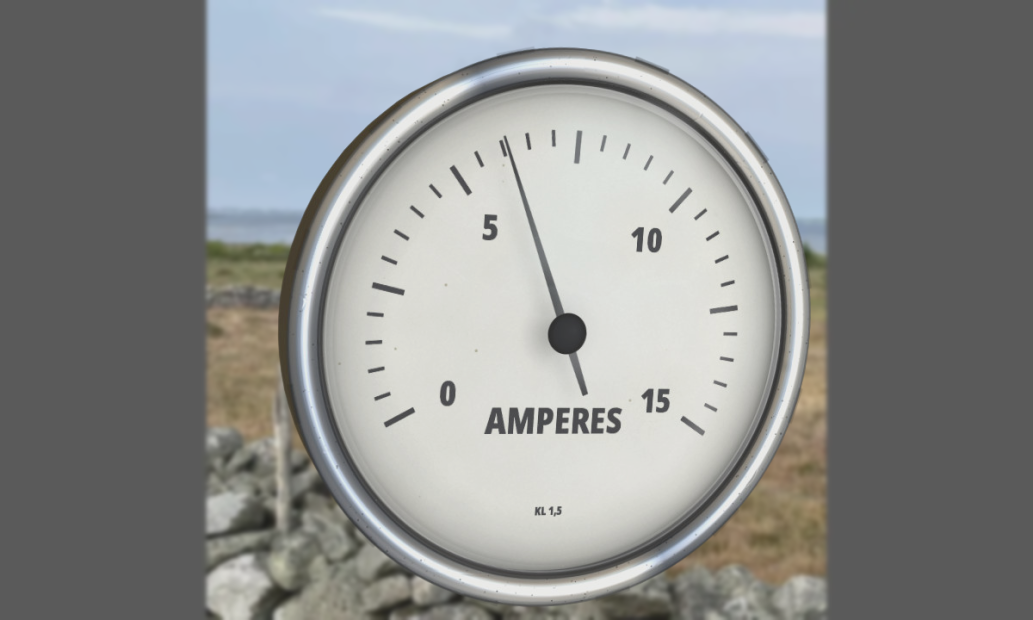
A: 6 A
